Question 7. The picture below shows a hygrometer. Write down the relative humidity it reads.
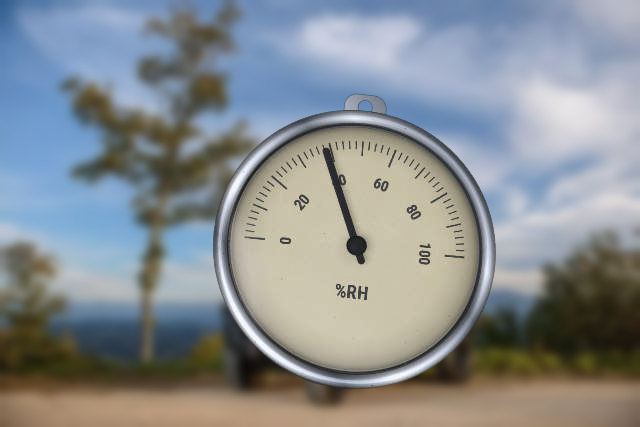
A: 38 %
